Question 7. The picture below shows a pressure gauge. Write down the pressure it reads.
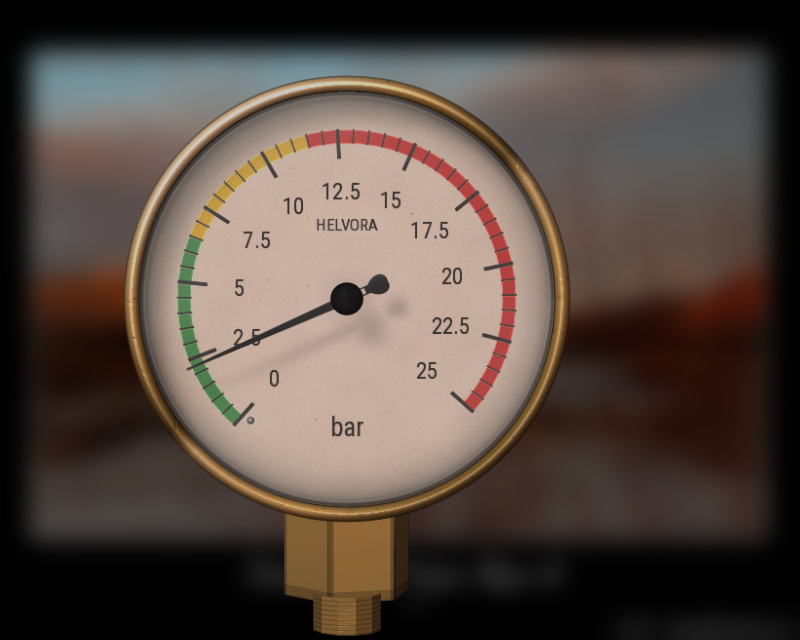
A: 2.25 bar
